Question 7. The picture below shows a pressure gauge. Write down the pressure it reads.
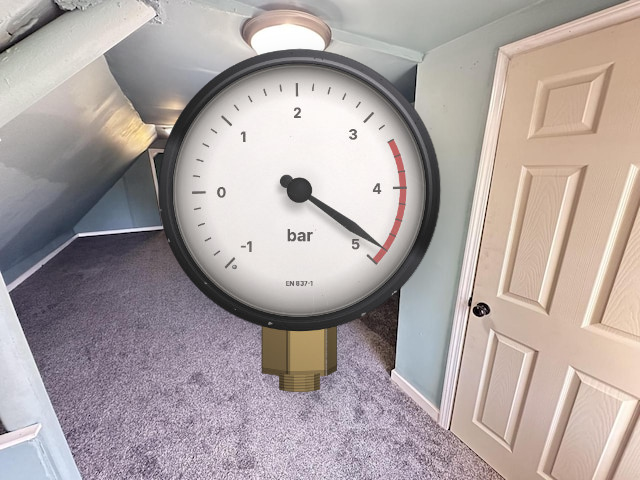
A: 4.8 bar
